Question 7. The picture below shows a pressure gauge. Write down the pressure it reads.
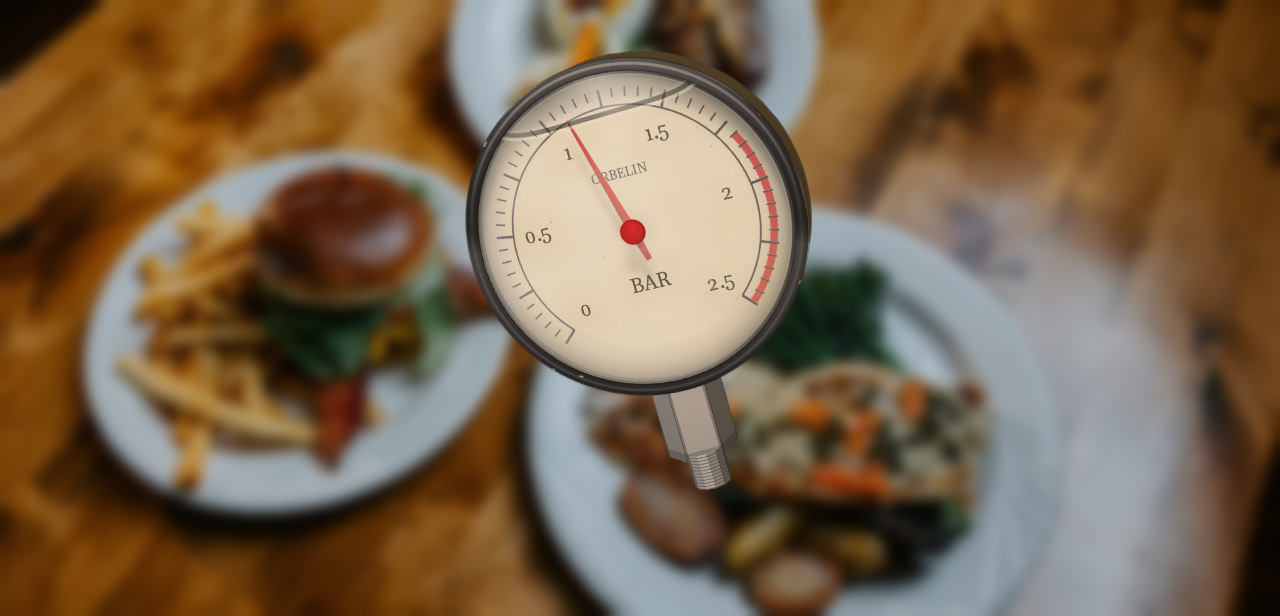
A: 1.1 bar
